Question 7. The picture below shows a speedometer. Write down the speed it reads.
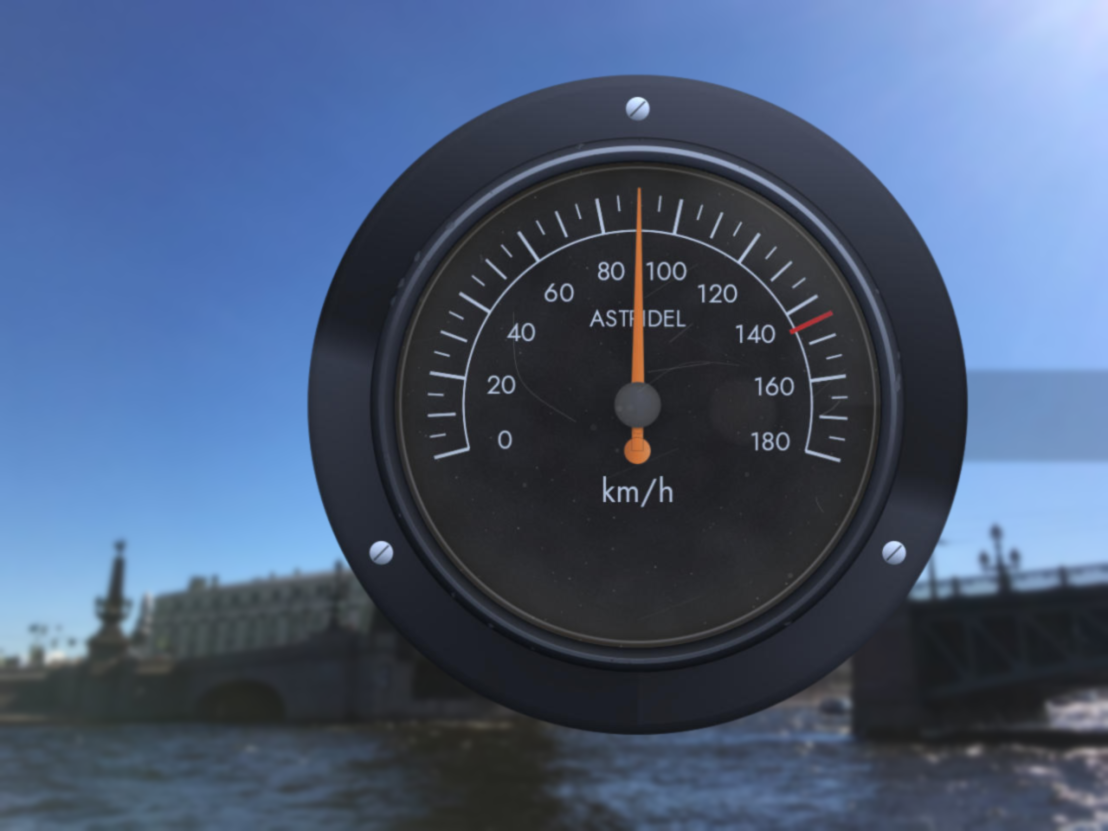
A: 90 km/h
